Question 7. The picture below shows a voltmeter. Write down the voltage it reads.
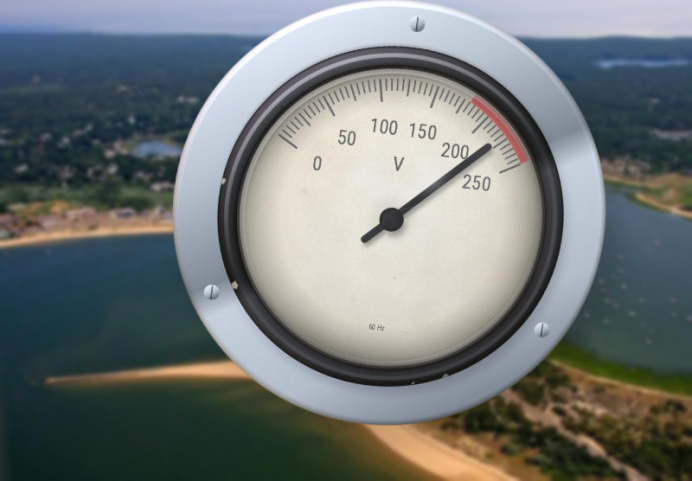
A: 220 V
